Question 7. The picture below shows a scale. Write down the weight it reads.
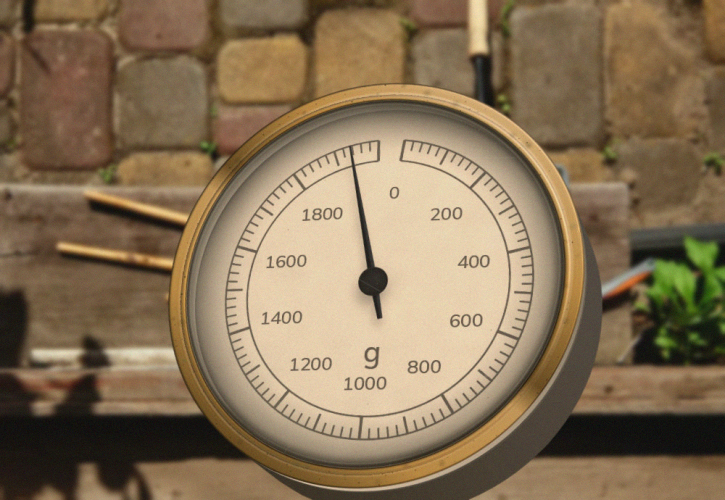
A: 1940 g
